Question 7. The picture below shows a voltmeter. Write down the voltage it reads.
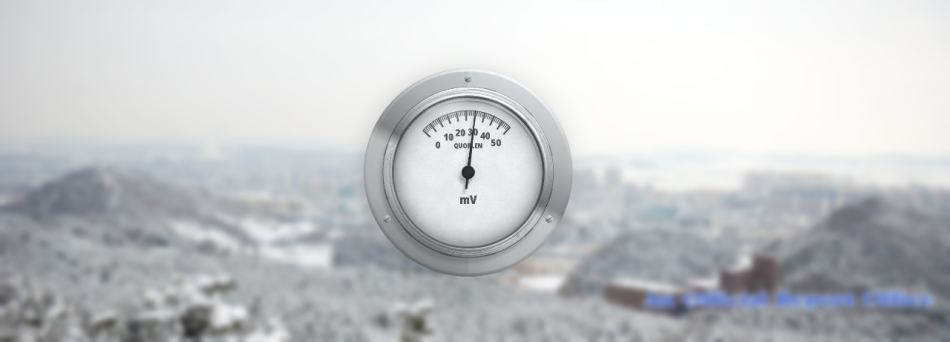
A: 30 mV
